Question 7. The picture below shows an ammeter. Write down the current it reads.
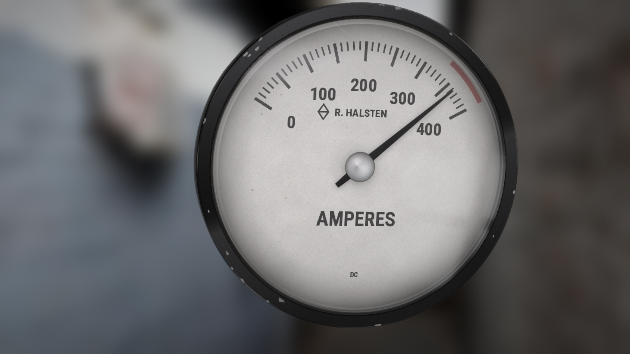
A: 360 A
